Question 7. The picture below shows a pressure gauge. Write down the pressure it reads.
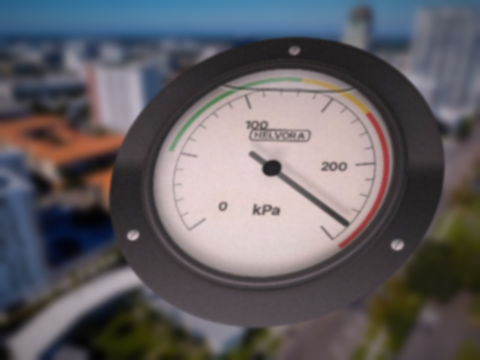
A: 240 kPa
